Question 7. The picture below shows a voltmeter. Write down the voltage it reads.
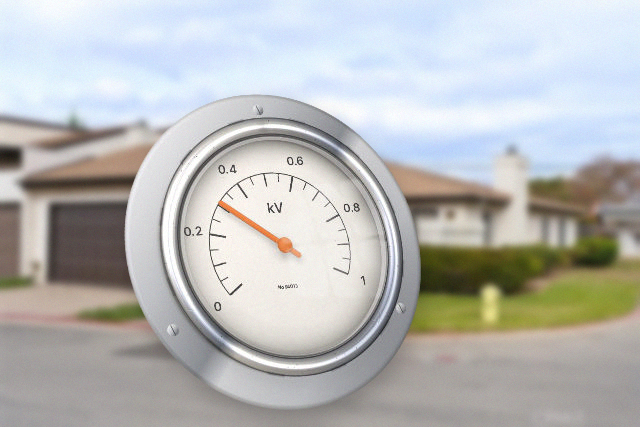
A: 0.3 kV
